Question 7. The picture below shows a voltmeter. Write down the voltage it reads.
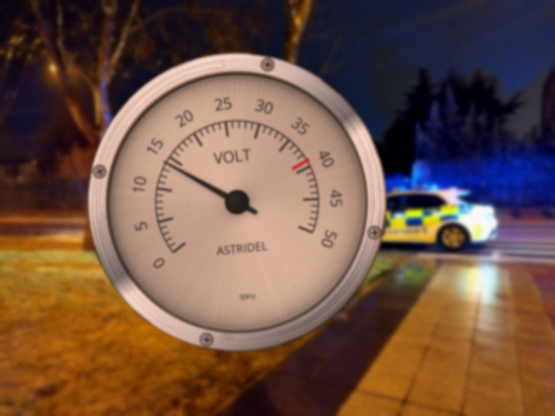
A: 14 V
